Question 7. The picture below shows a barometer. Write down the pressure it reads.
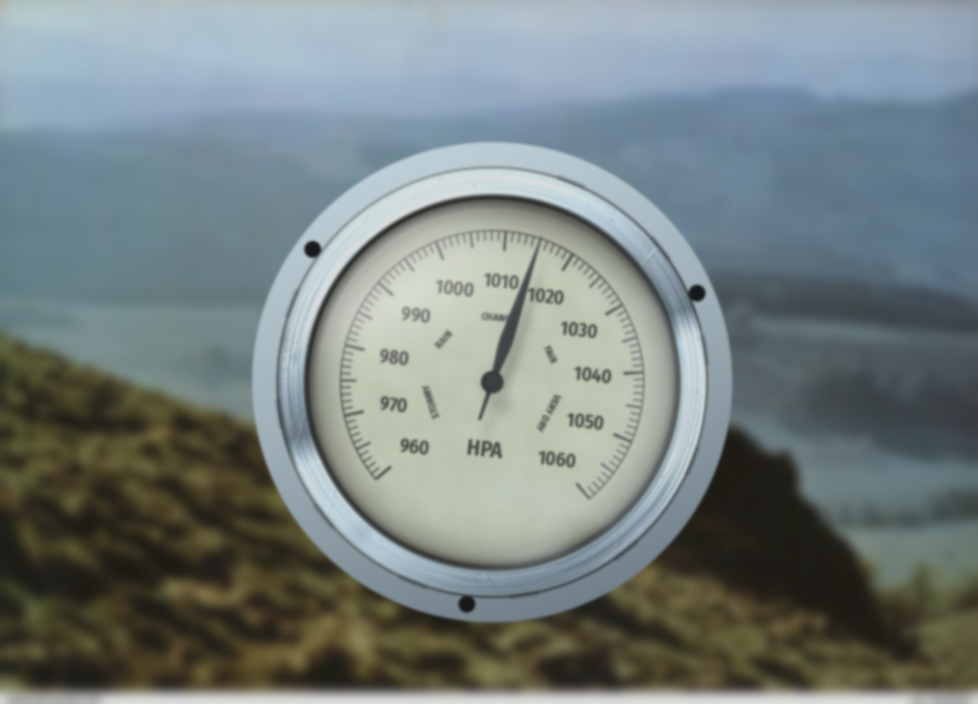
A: 1015 hPa
